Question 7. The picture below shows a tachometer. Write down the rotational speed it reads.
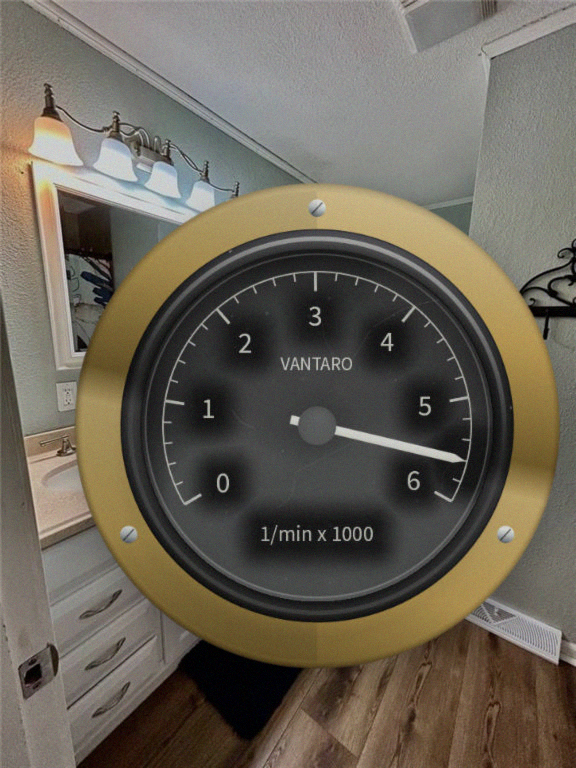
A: 5600 rpm
